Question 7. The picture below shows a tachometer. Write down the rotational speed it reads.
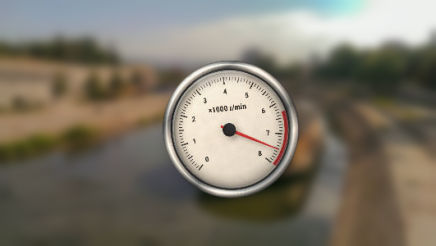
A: 7500 rpm
